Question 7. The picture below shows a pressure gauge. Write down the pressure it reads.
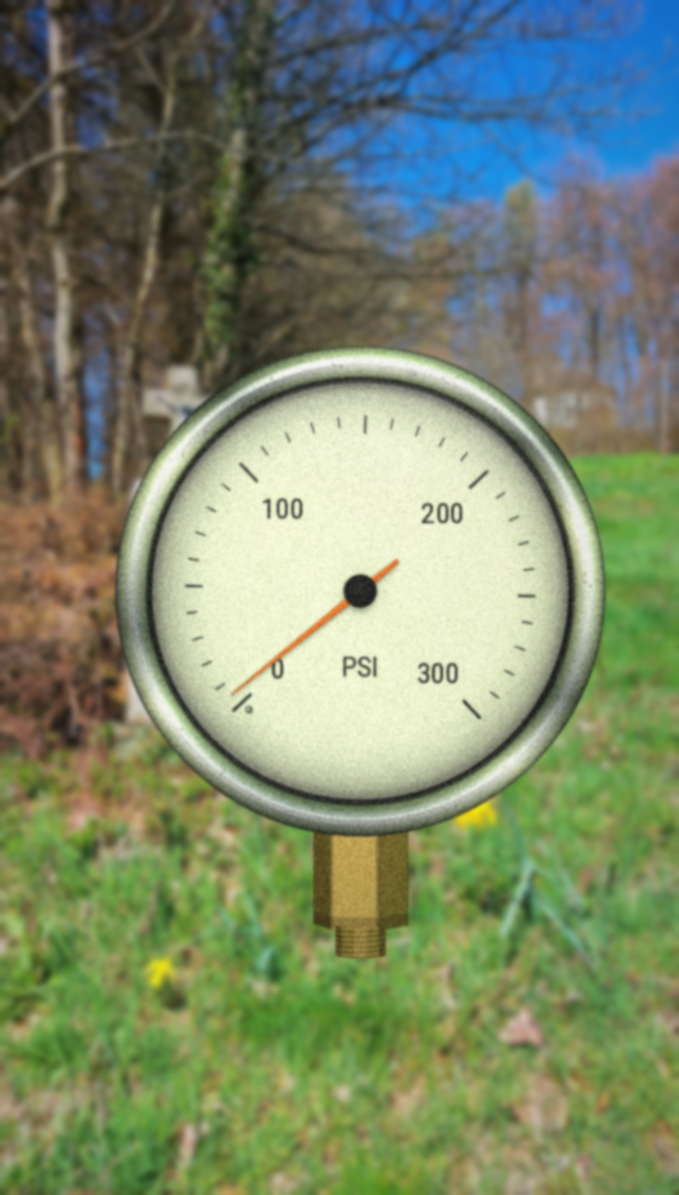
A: 5 psi
